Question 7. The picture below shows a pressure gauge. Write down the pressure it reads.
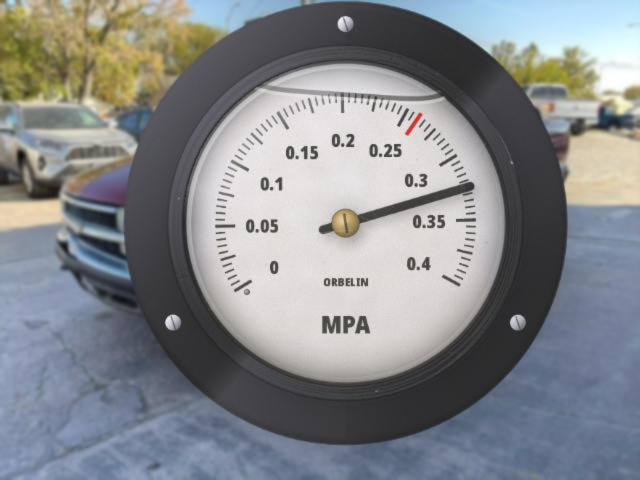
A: 0.325 MPa
